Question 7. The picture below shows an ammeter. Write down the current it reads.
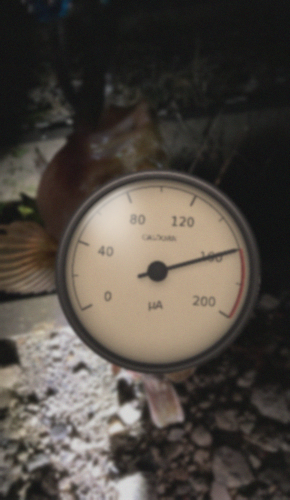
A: 160 µA
